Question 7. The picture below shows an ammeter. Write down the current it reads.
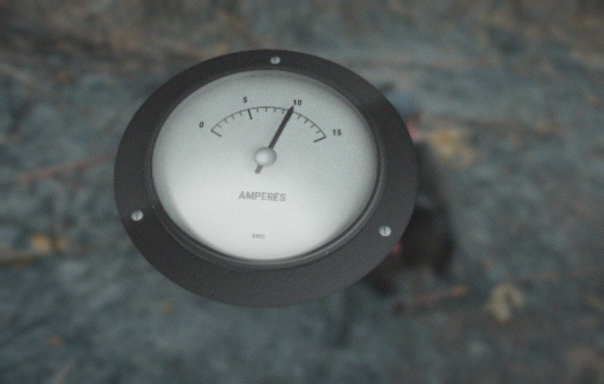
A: 10 A
